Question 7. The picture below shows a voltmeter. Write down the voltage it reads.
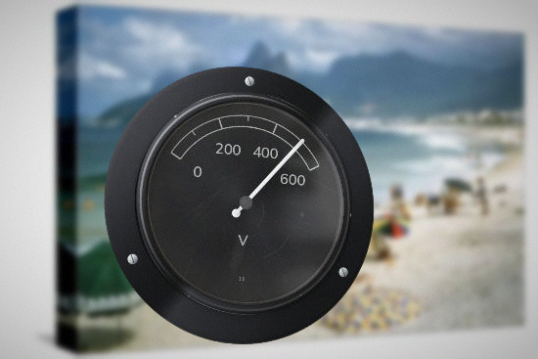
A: 500 V
